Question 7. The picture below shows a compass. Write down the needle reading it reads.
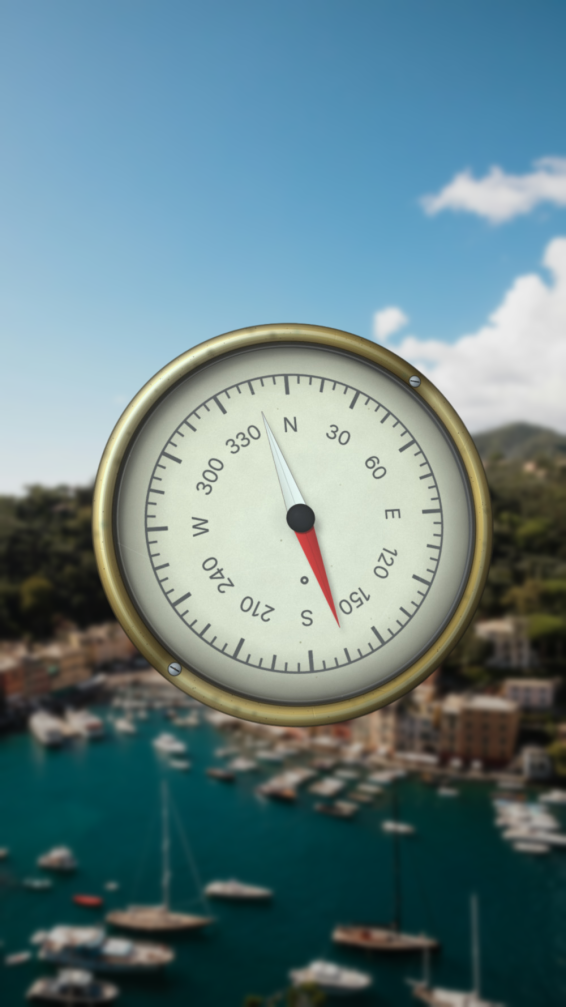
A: 165 °
